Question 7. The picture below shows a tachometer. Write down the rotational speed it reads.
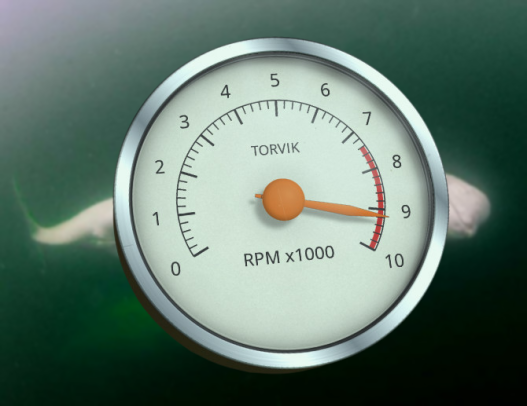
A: 9200 rpm
